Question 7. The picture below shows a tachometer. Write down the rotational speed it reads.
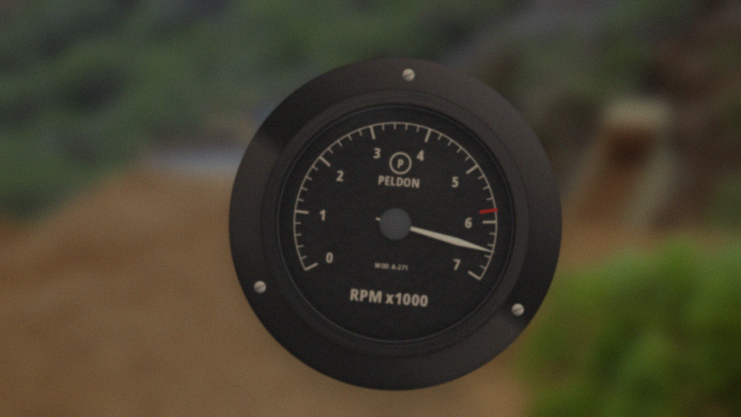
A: 6500 rpm
